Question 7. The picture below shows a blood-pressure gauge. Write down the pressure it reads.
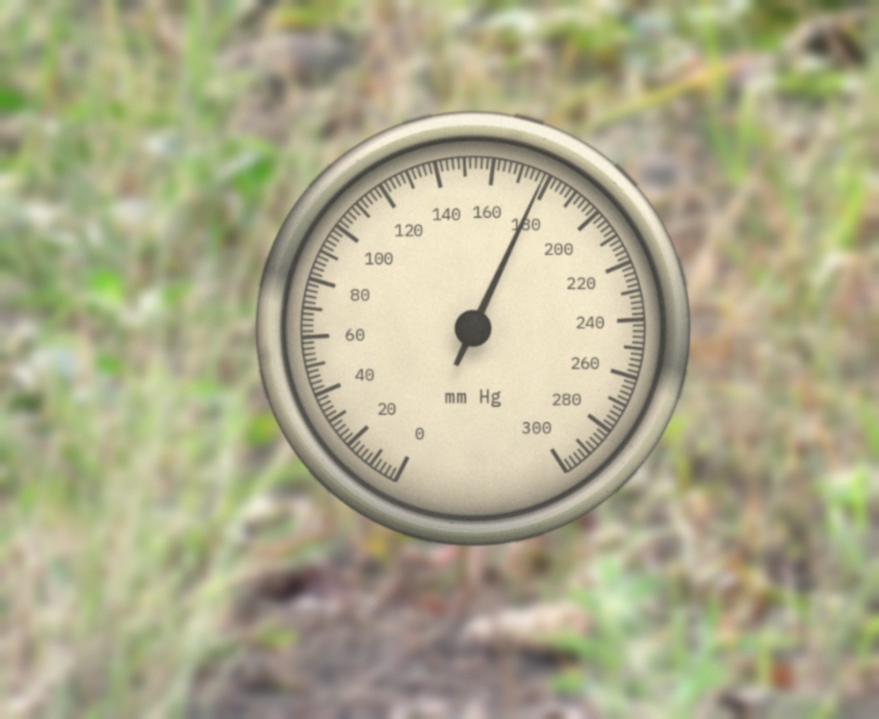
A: 178 mmHg
